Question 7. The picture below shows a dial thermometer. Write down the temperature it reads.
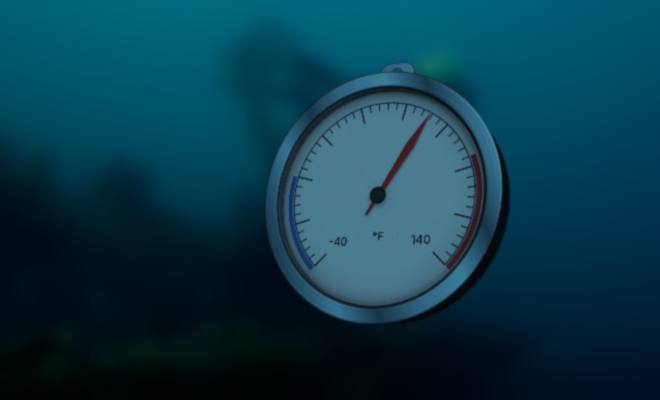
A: 72 °F
